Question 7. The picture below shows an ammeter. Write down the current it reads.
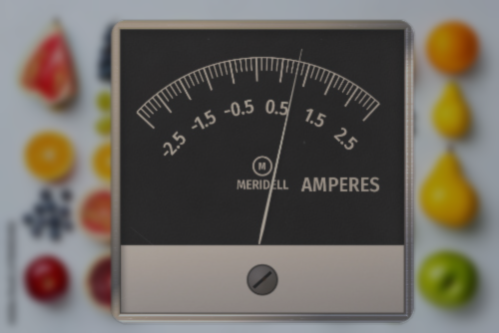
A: 0.8 A
